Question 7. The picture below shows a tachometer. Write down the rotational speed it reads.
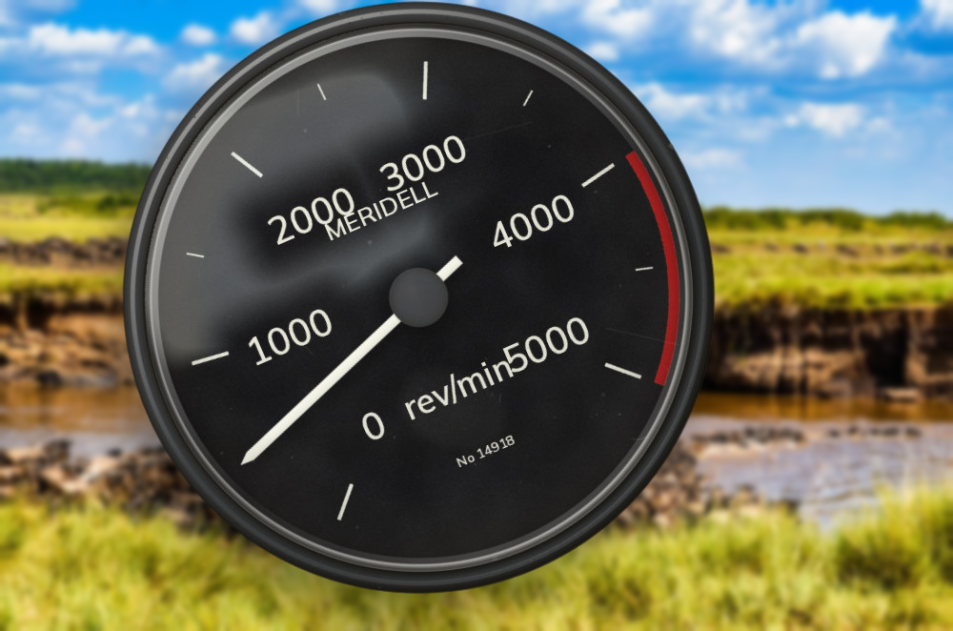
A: 500 rpm
